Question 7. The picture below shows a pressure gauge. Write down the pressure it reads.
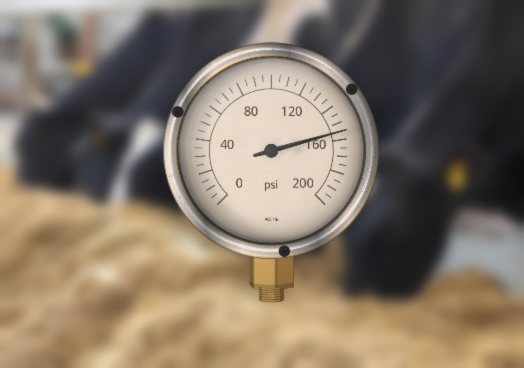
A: 155 psi
